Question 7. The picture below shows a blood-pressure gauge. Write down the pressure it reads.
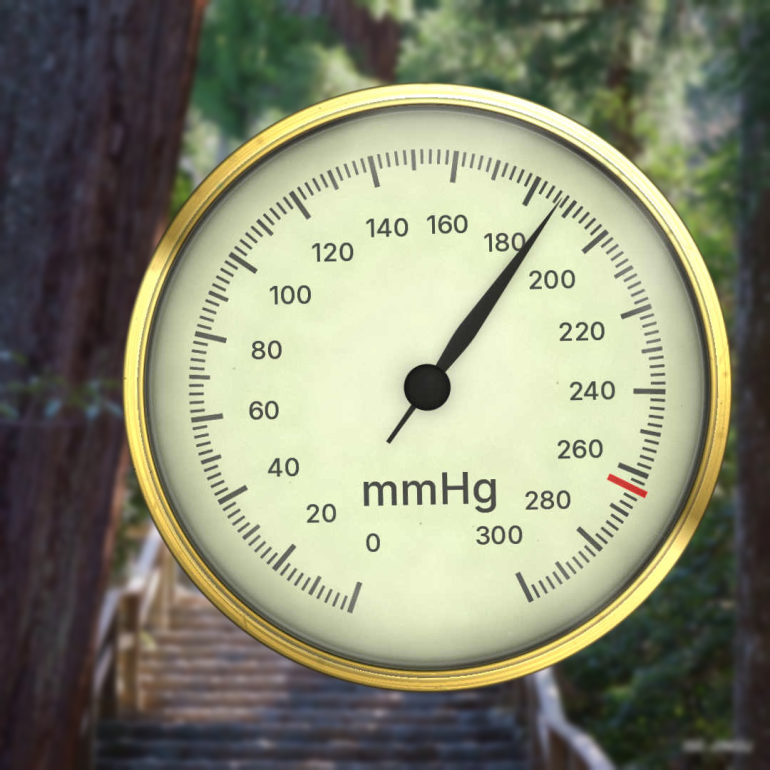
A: 187 mmHg
